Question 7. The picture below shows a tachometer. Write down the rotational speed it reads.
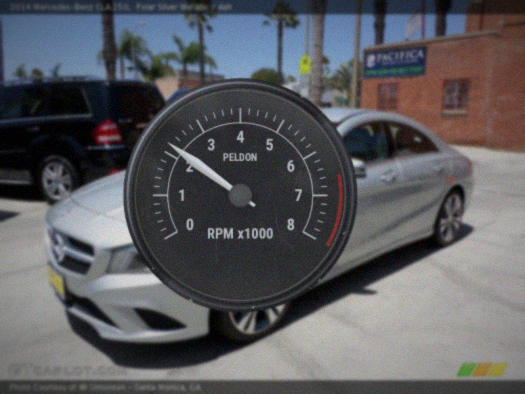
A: 2200 rpm
